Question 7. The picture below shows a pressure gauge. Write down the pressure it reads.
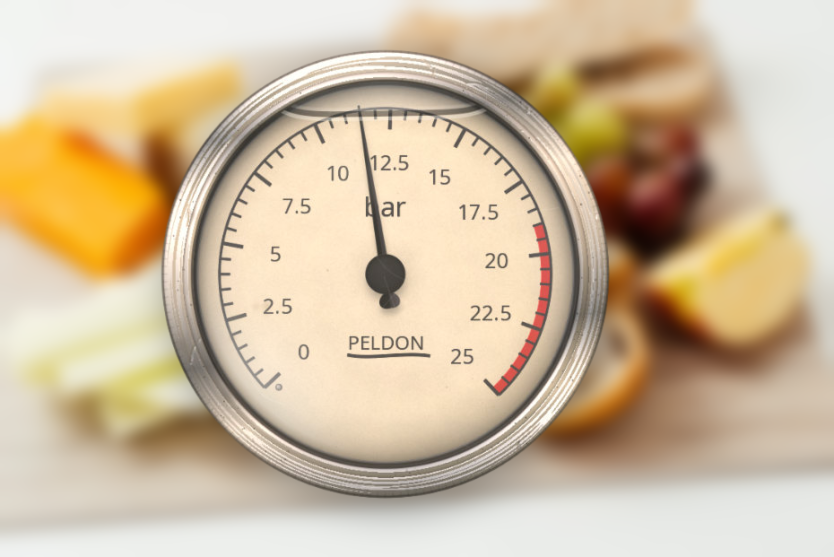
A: 11.5 bar
